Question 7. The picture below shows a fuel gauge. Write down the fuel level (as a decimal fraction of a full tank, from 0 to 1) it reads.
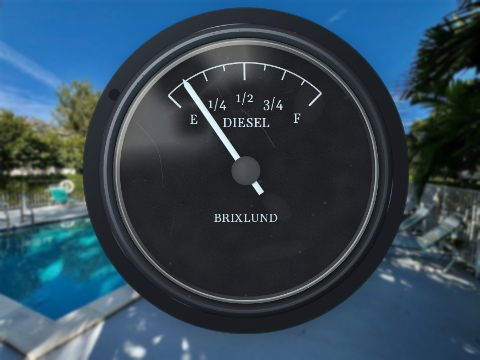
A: 0.125
